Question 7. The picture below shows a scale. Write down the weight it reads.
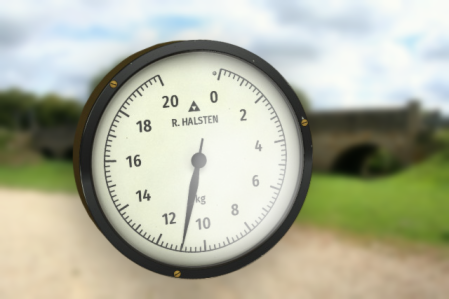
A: 11 kg
